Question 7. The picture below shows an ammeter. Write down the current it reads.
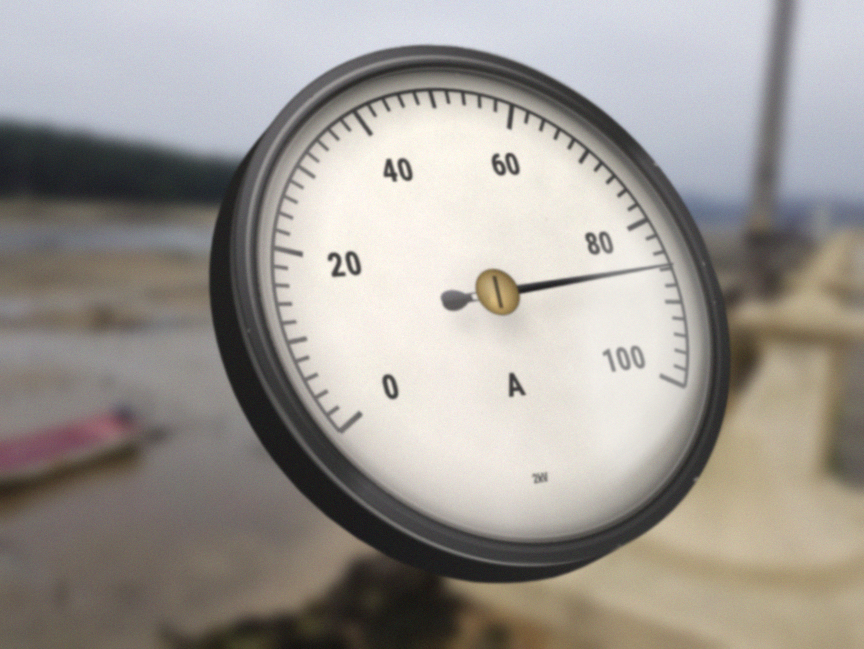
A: 86 A
